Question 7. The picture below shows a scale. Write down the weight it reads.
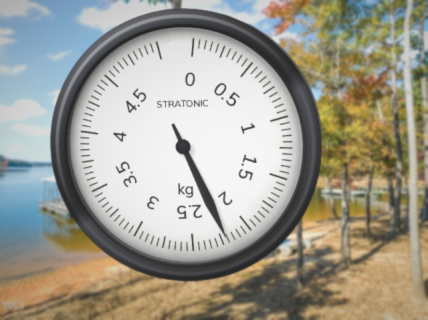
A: 2.2 kg
